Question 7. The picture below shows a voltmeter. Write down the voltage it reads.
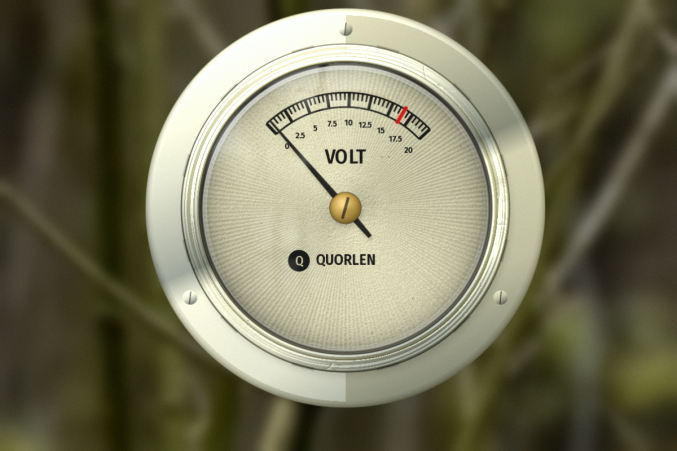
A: 0.5 V
